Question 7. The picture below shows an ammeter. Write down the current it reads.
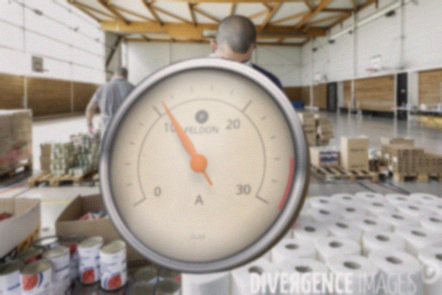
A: 11 A
